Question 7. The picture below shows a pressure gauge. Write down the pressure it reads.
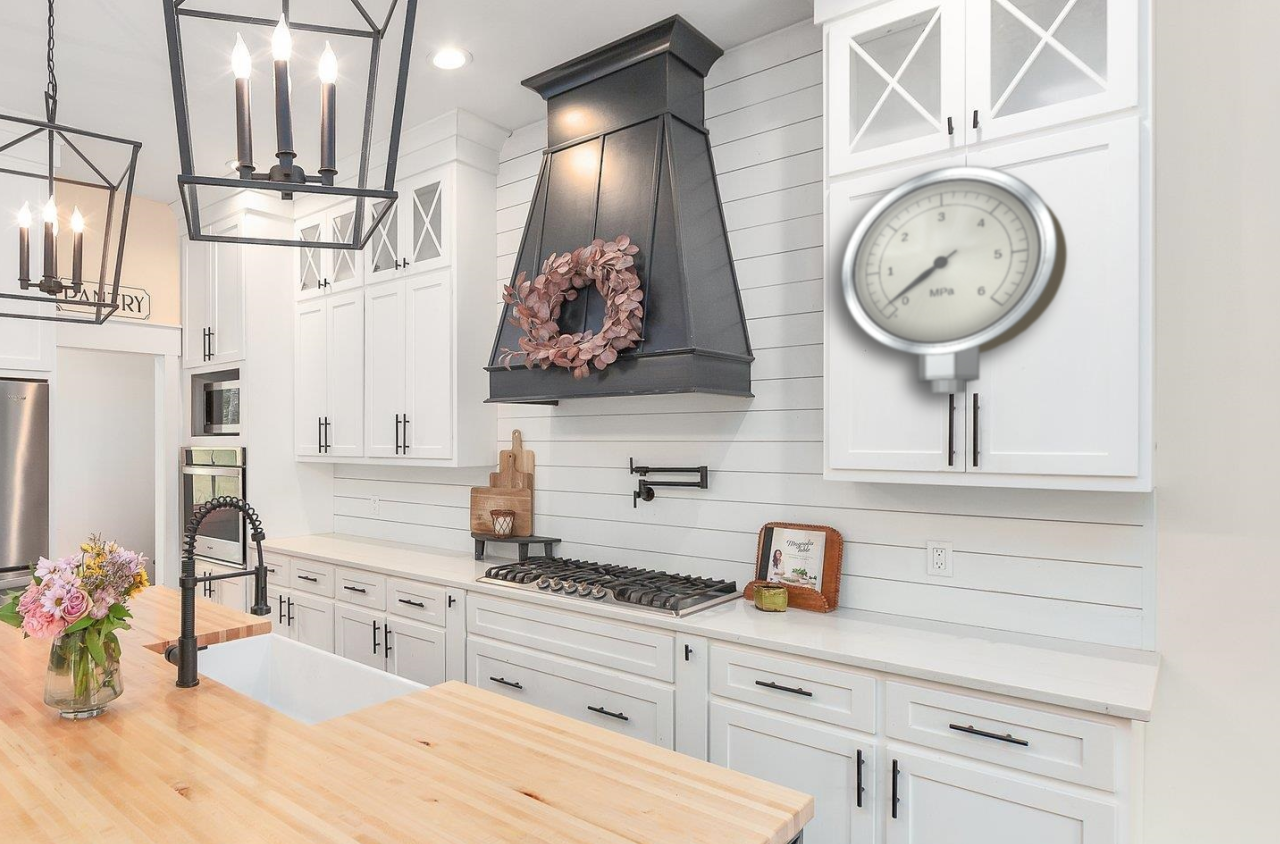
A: 0.2 MPa
